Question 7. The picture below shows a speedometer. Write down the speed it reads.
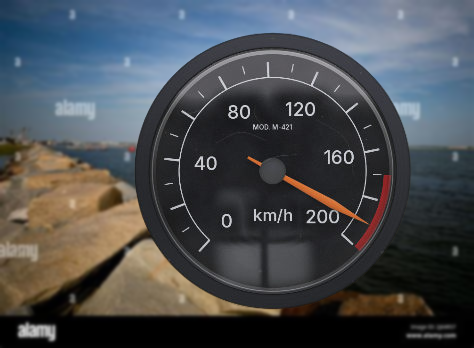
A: 190 km/h
